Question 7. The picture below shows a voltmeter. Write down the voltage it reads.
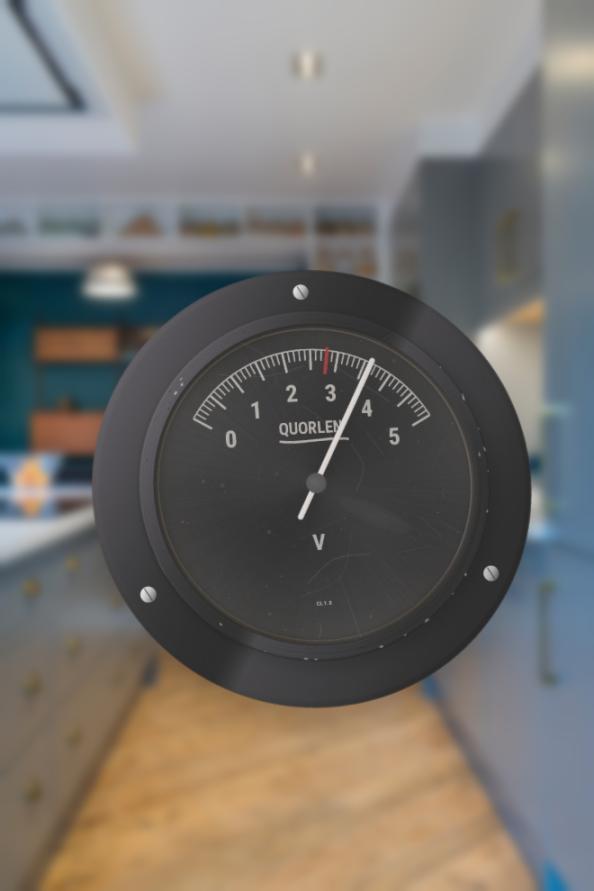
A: 3.6 V
